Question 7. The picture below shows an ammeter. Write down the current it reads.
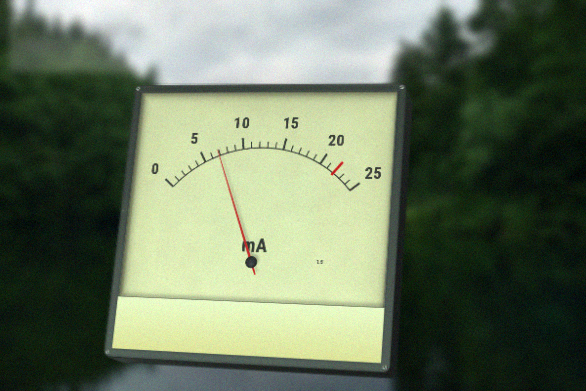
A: 7 mA
